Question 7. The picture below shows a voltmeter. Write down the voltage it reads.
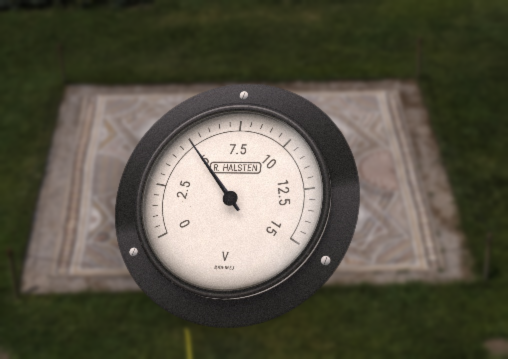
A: 5 V
